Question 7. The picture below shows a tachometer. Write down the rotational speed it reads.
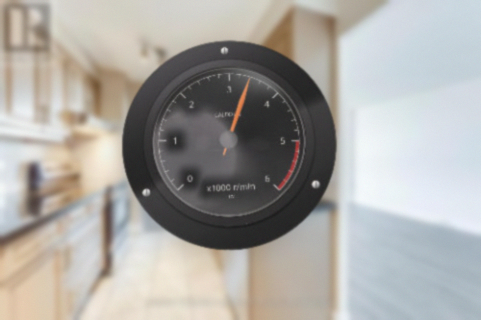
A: 3400 rpm
